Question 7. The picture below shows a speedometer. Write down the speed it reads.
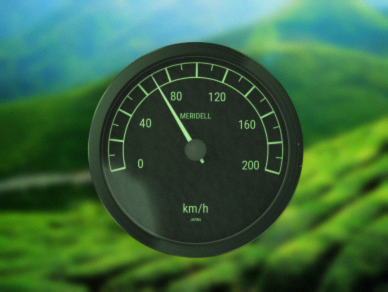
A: 70 km/h
